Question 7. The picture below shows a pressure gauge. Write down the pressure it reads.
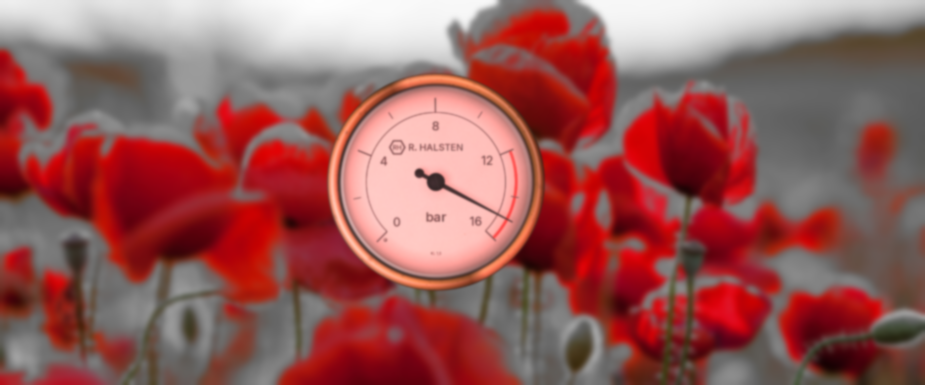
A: 15 bar
